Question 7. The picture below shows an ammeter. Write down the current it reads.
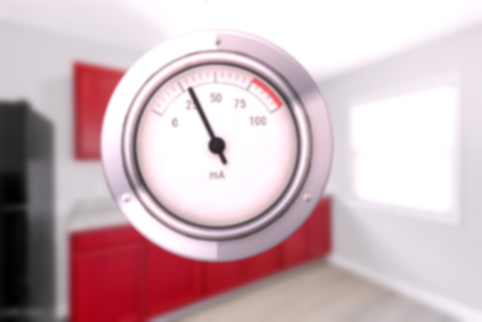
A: 30 mA
